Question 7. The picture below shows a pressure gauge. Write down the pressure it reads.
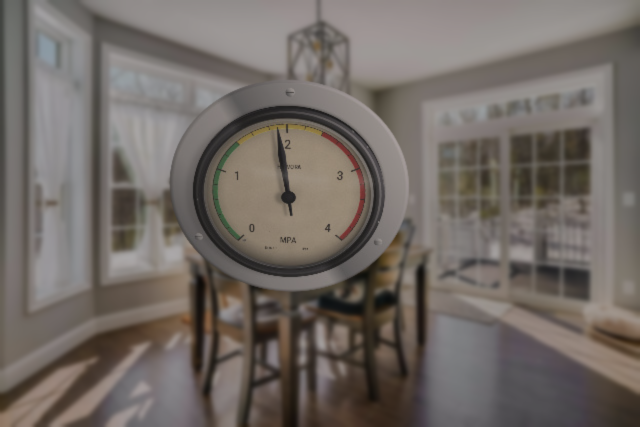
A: 1.9 MPa
